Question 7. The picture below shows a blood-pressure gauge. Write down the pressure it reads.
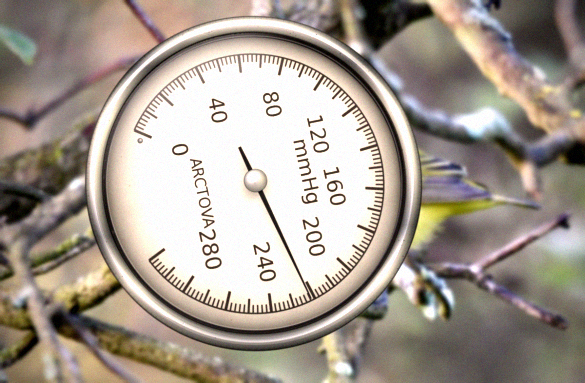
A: 222 mmHg
